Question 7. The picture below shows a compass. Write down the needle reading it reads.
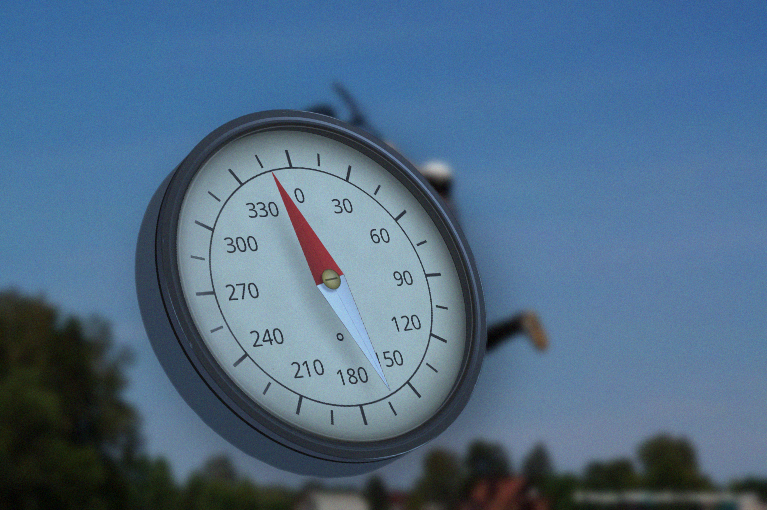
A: 345 °
